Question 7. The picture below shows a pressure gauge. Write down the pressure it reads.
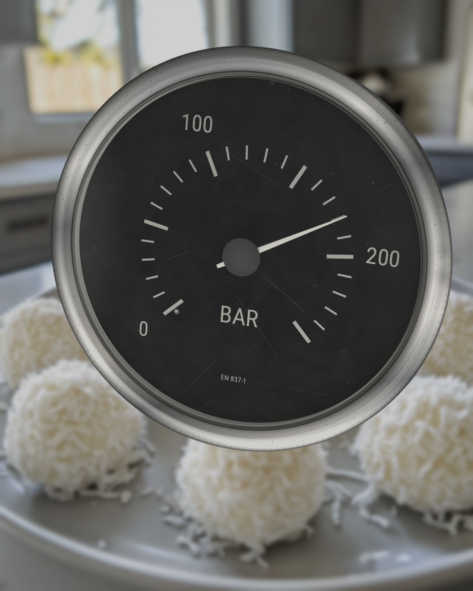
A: 180 bar
